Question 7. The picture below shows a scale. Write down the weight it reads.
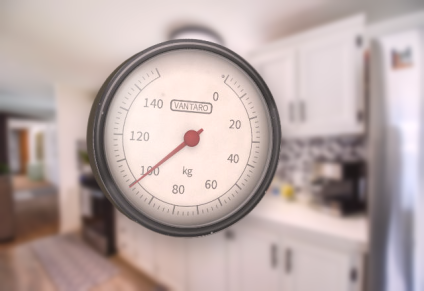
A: 100 kg
